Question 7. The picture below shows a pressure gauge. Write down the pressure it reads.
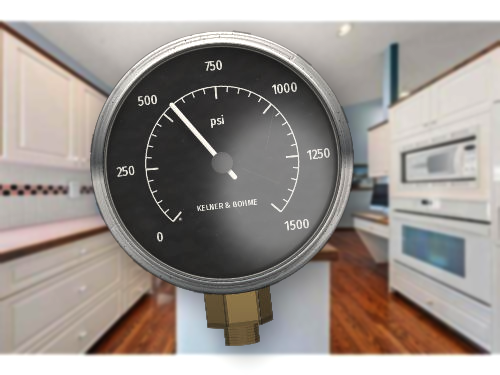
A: 550 psi
